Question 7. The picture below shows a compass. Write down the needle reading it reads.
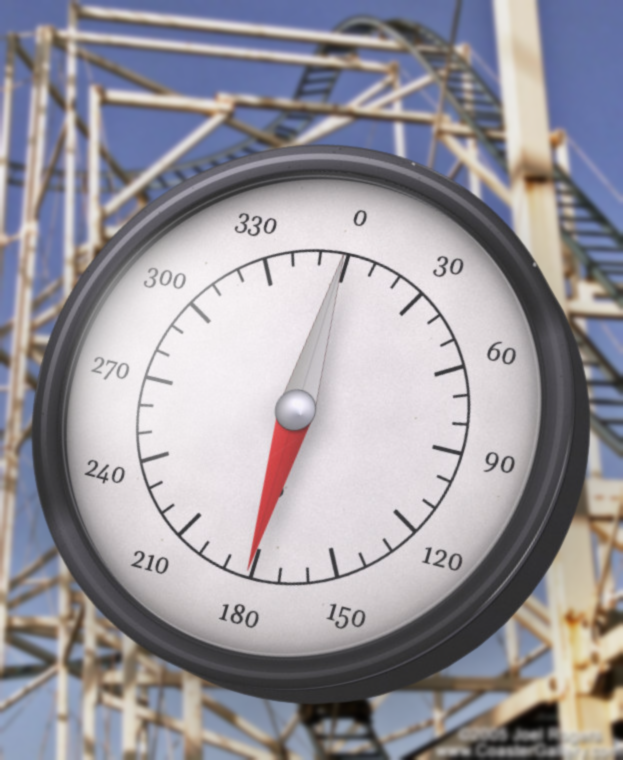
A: 180 °
